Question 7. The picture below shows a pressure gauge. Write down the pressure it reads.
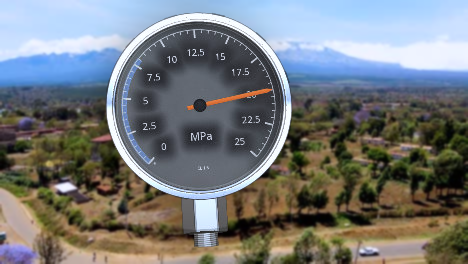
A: 20 MPa
